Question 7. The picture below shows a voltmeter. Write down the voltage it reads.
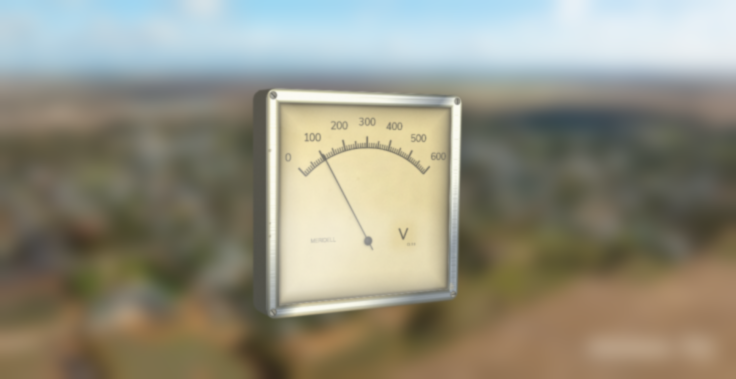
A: 100 V
